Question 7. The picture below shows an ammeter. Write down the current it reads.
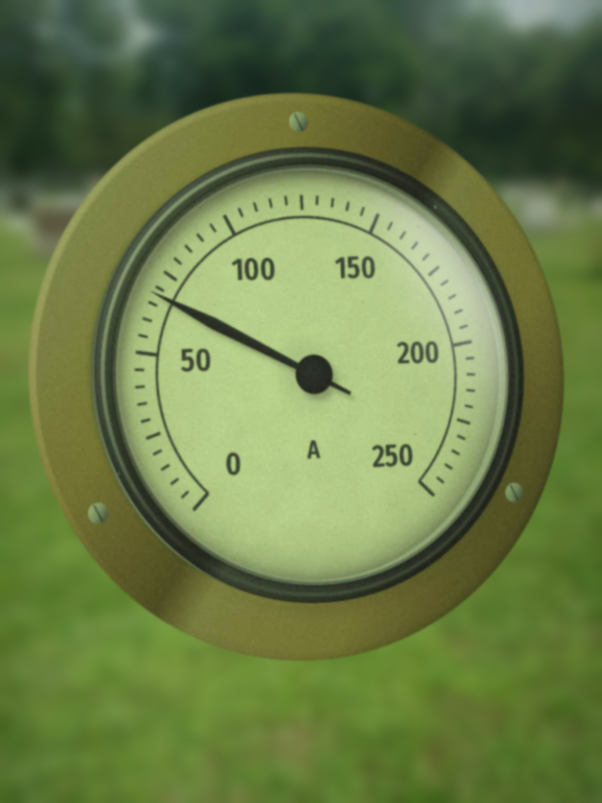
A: 67.5 A
